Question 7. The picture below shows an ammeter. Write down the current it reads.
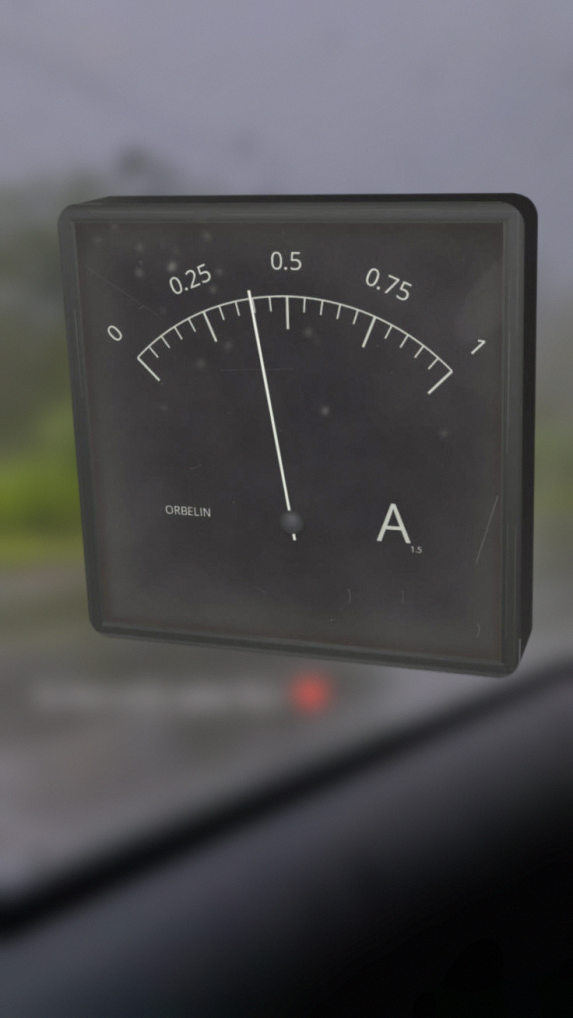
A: 0.4 A
